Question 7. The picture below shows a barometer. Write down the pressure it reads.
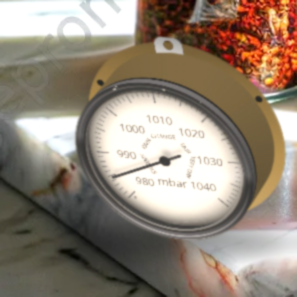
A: 985 mbar
